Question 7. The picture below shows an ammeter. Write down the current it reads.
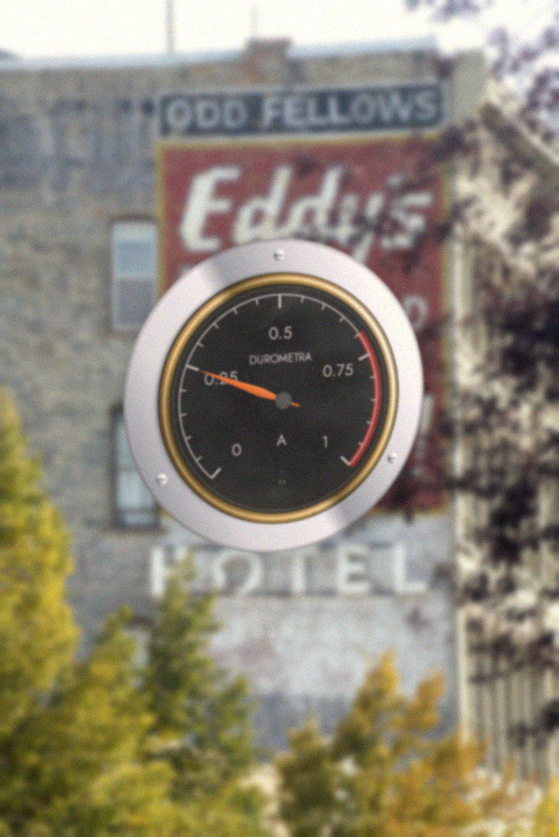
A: 0.25 A
